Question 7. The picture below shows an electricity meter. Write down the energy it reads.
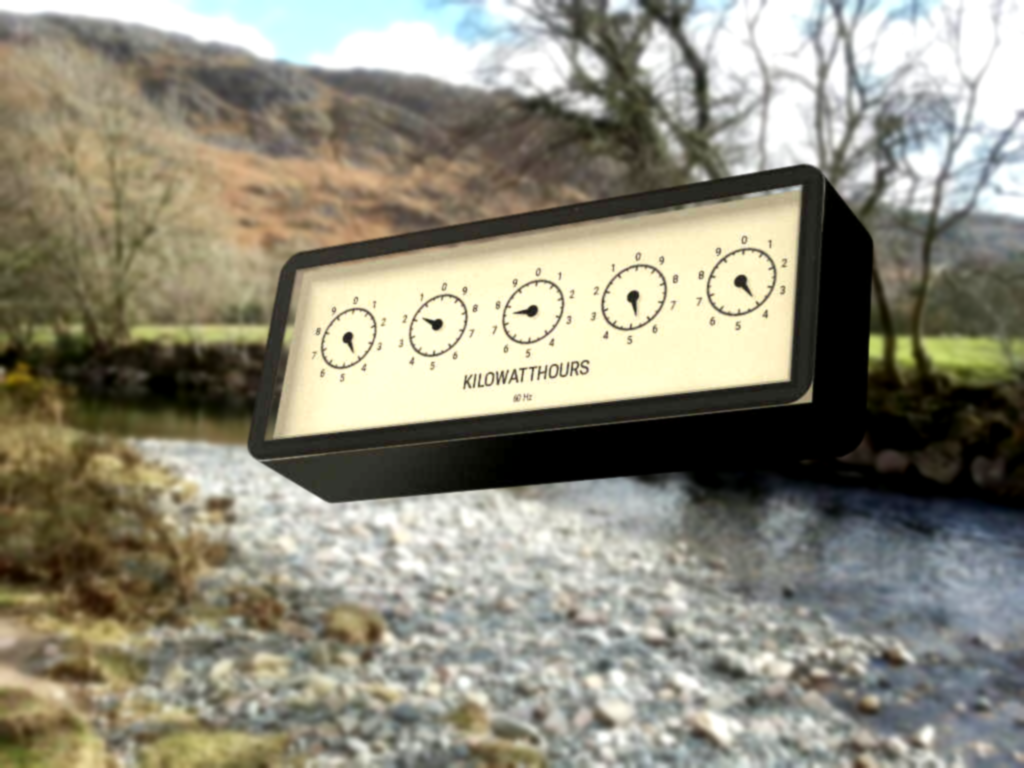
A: 41754 kWh
